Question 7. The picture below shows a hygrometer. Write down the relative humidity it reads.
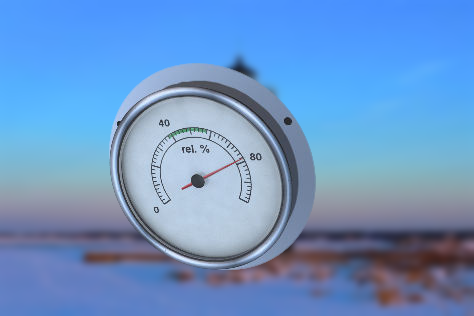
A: 78 %
